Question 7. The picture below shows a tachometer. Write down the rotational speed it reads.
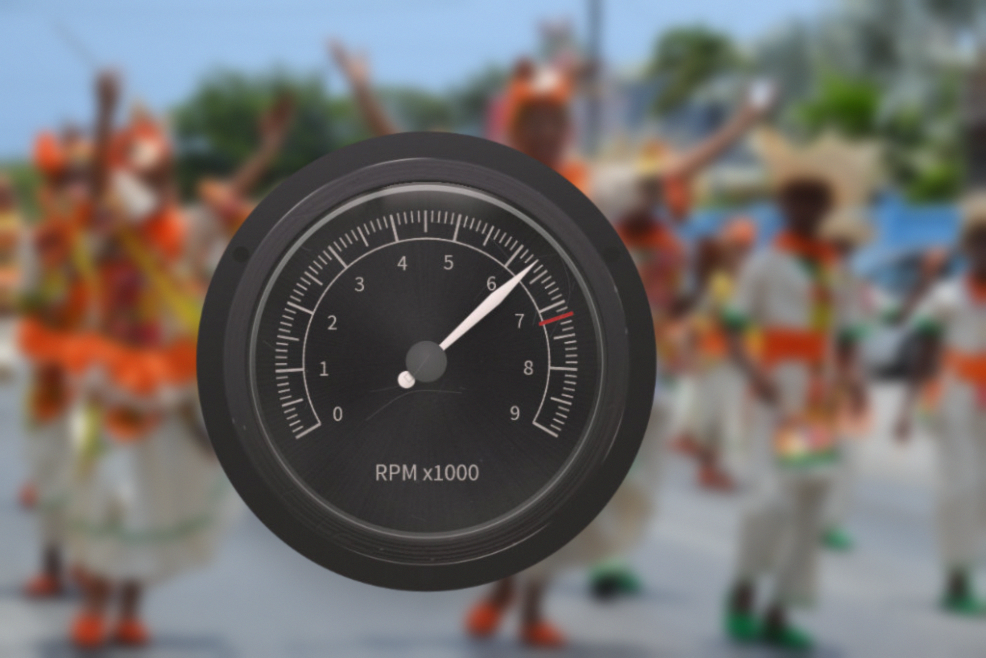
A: 6300 rpm
